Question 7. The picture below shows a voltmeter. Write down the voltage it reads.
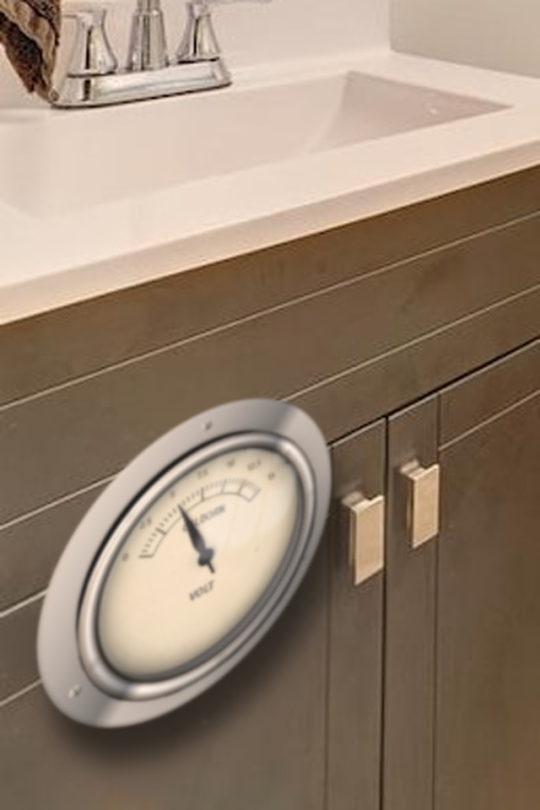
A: 5 V
